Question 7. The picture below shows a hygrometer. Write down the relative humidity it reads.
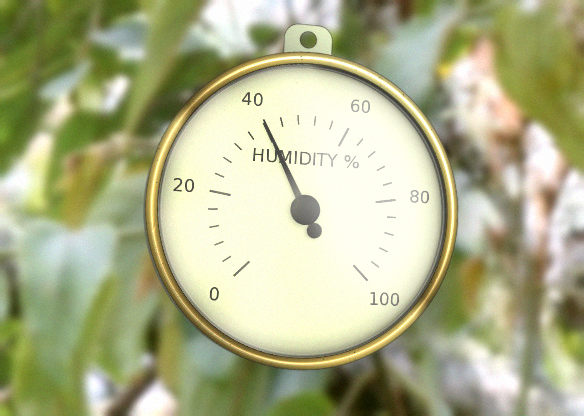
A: 40 %
